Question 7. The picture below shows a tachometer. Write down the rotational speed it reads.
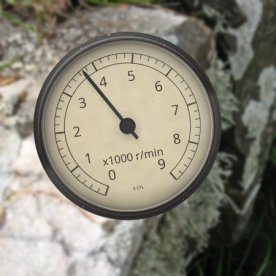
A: 3700 rpm
